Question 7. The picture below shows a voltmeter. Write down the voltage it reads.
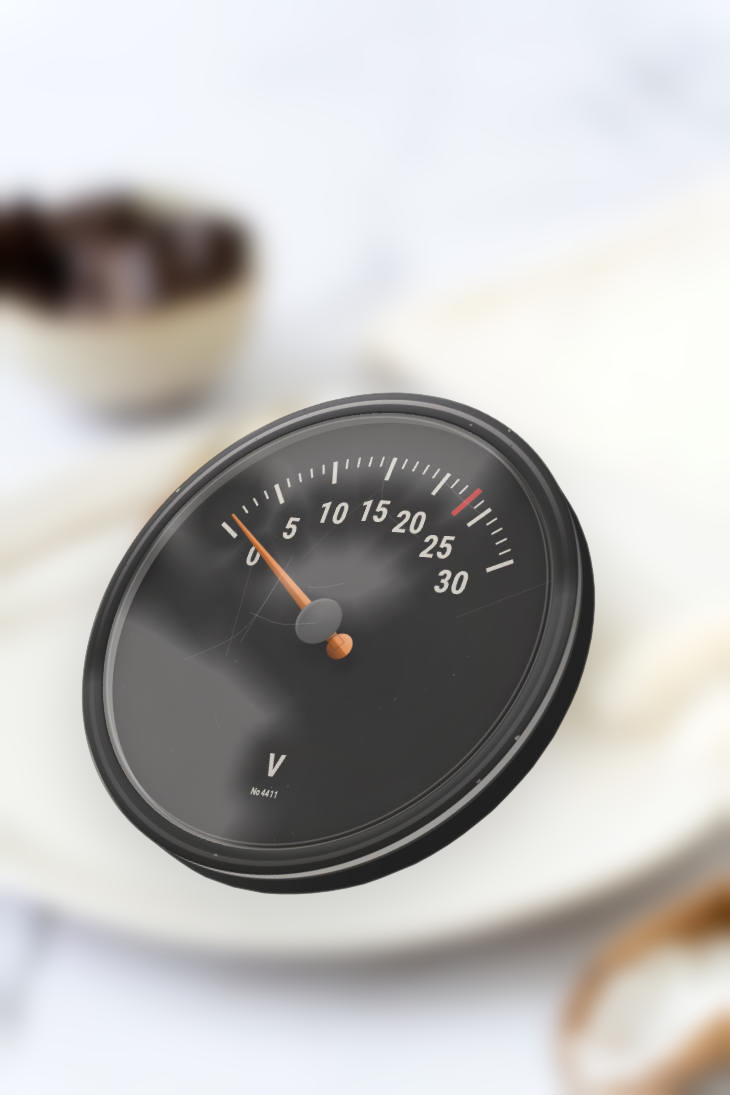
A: 1 V
